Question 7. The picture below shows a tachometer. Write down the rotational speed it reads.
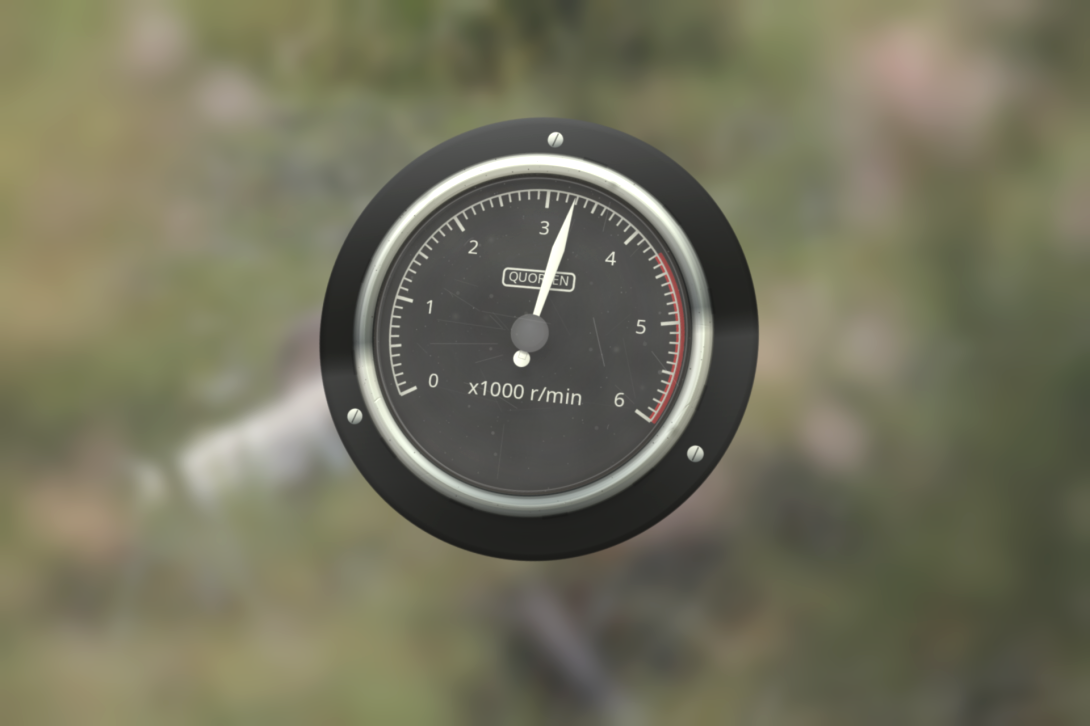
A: 3300 rpm
